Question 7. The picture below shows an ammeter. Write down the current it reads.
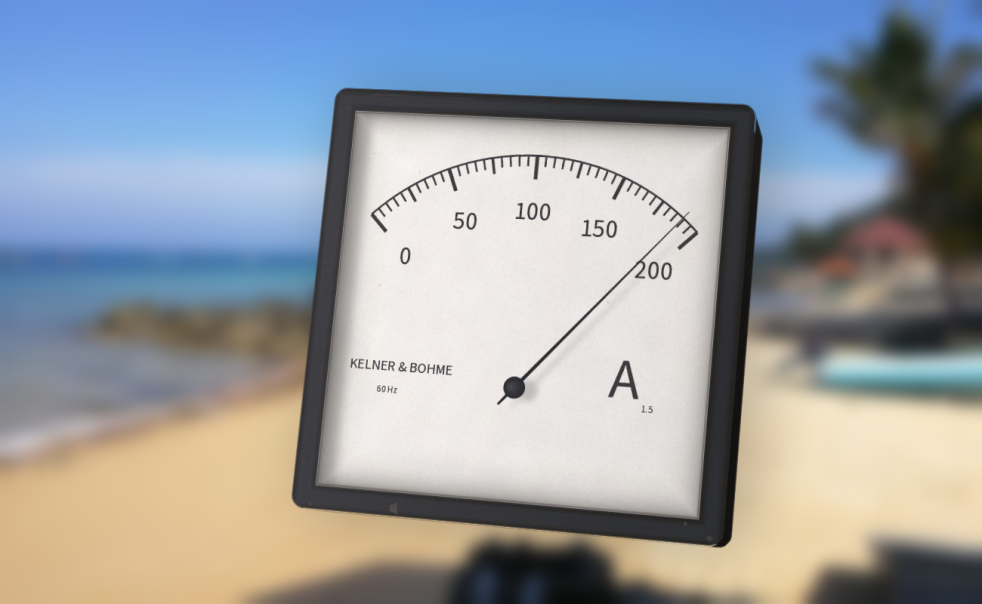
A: 190 A
